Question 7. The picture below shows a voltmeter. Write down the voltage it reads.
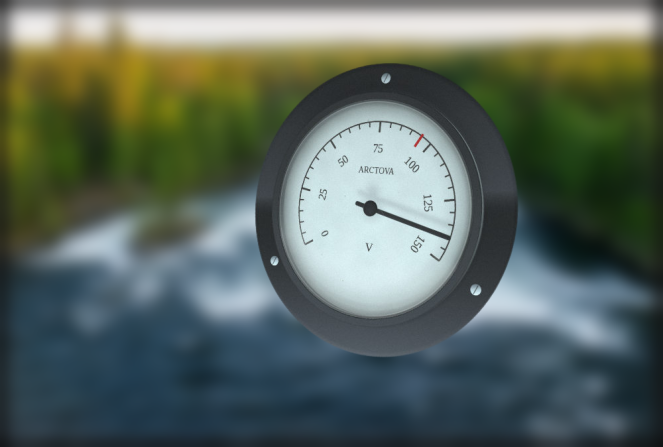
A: 140 V
